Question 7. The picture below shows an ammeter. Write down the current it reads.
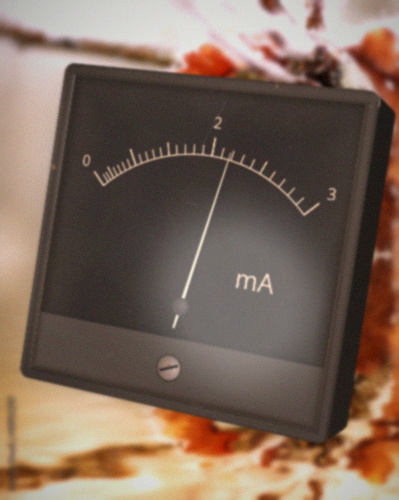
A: 2.2 mA
